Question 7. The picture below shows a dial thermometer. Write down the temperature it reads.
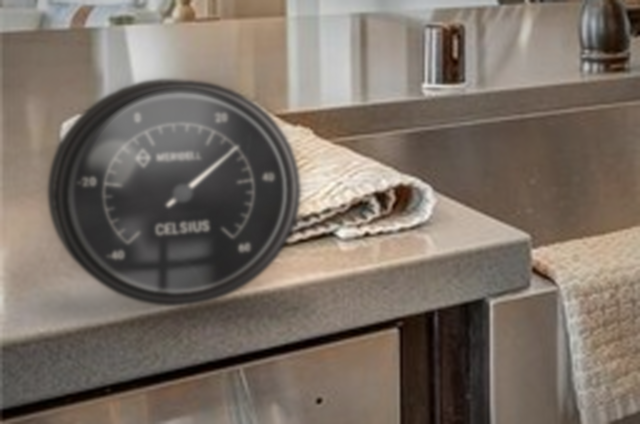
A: 28 °C
